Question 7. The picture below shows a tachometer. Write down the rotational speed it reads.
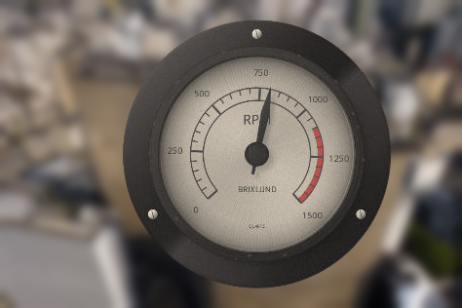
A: 800 rpm
